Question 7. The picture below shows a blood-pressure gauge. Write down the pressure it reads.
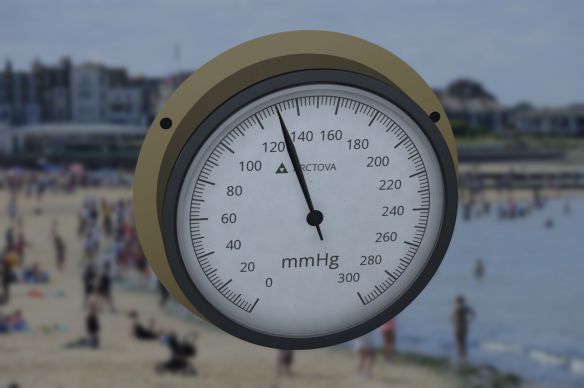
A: 130 mmHg
